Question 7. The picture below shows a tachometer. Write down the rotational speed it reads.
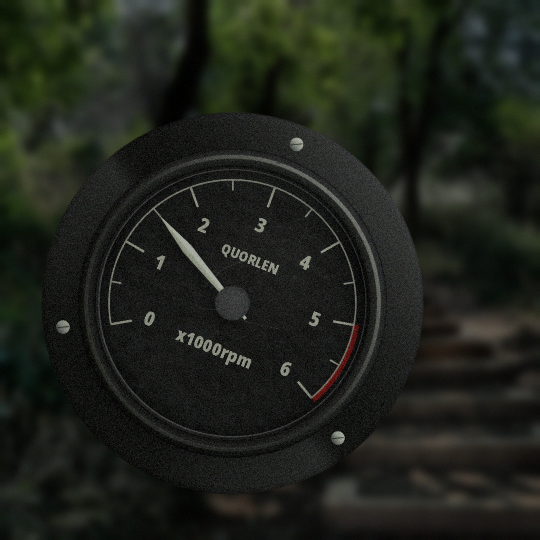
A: 1500 rpm
